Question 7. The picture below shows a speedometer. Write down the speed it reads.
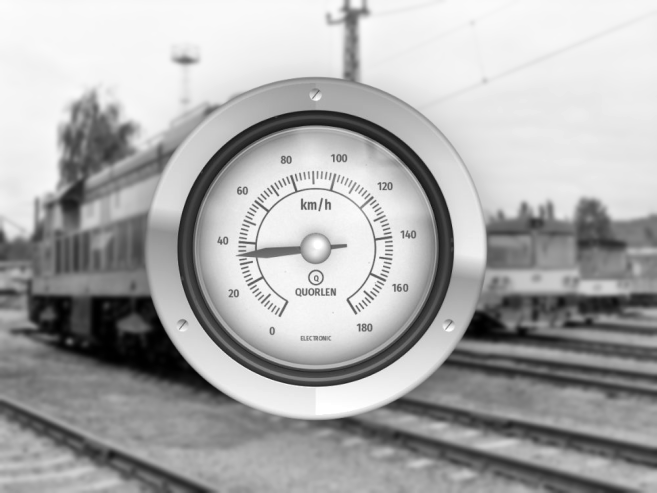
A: 34 km/h
